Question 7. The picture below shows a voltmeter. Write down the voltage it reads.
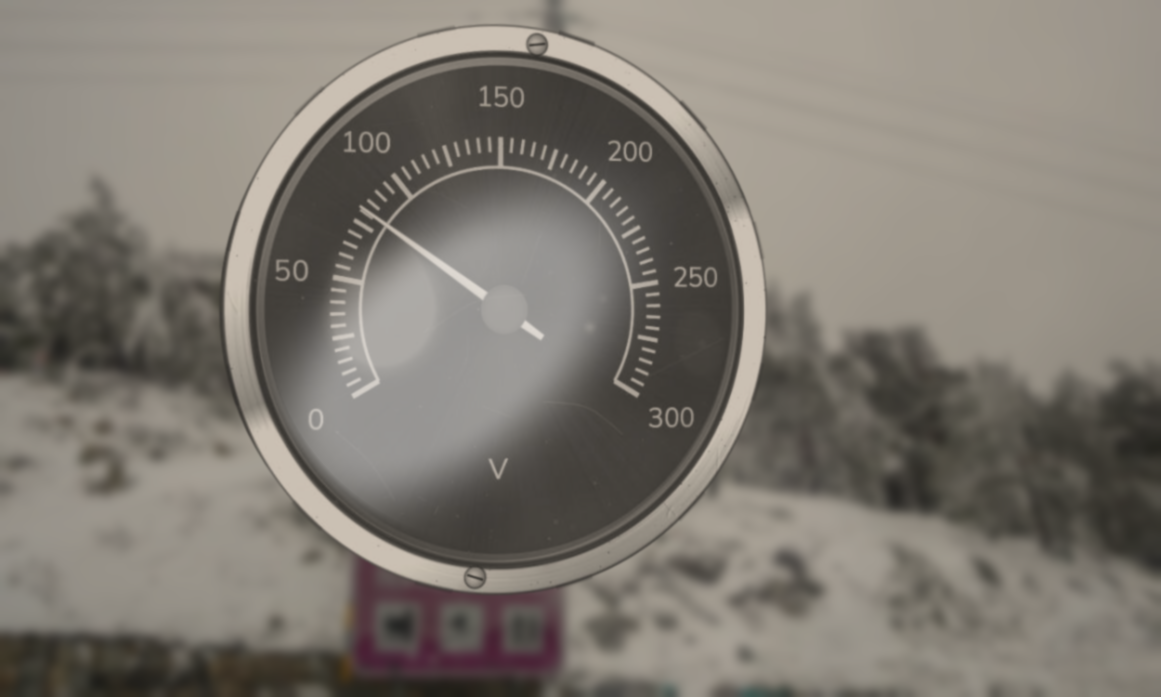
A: 80 V
